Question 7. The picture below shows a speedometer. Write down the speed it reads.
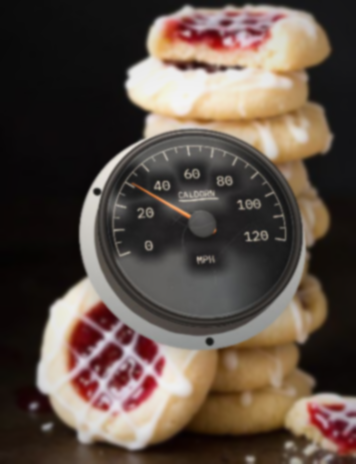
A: 30 mph
